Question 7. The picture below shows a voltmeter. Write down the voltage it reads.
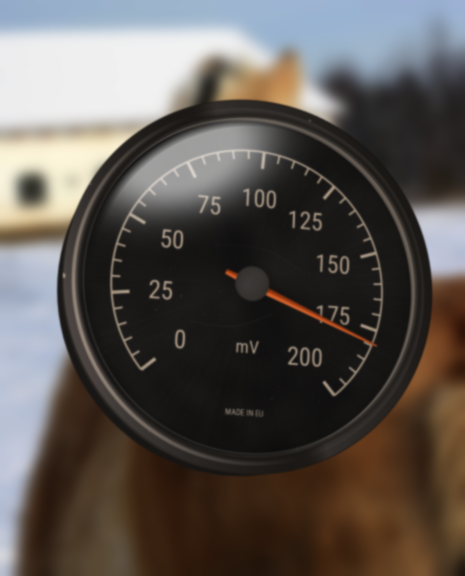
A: 180 mV
